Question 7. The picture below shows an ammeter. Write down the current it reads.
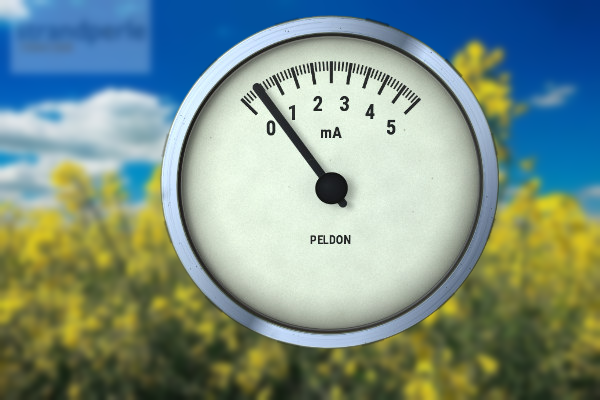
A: 0.5 mA
